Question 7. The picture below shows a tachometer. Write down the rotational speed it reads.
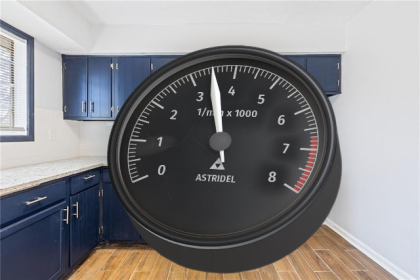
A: 3500 rpm
